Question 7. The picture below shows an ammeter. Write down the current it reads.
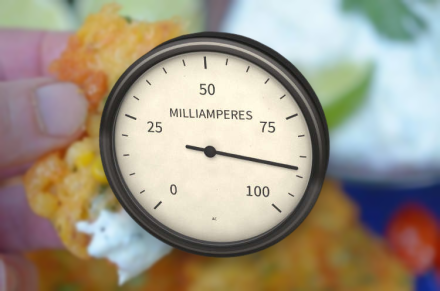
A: 87.5 mA
